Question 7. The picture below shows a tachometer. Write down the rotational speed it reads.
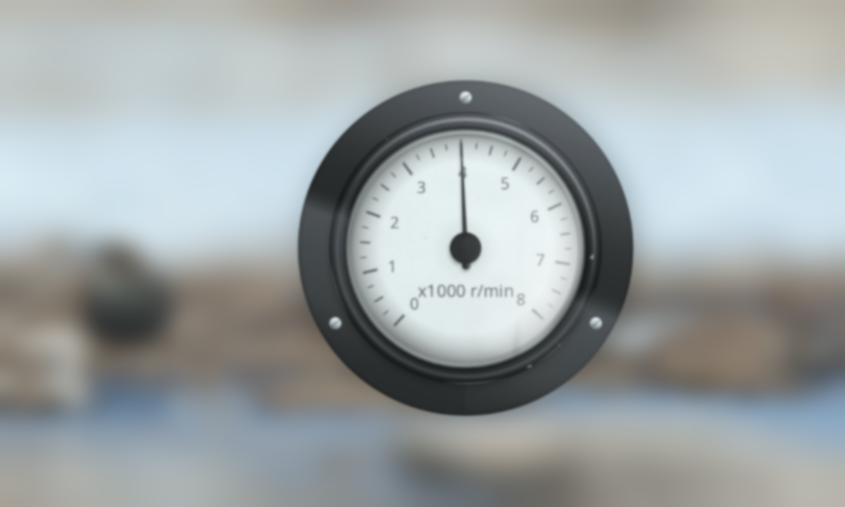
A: 4000 rpm
